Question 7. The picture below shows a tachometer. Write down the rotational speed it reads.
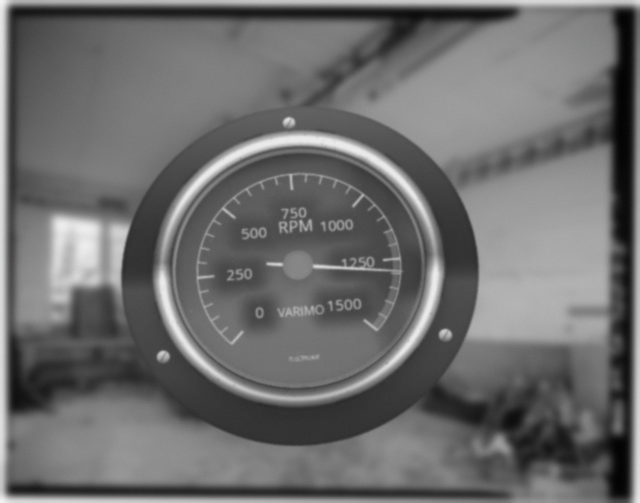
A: 1300 rpm
